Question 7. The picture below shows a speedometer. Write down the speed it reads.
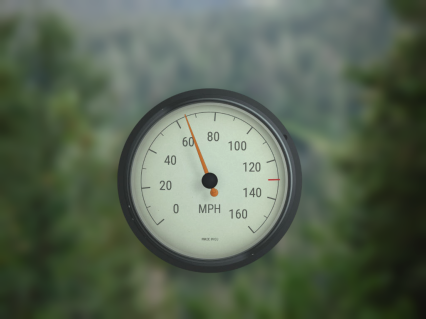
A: 65 mph
